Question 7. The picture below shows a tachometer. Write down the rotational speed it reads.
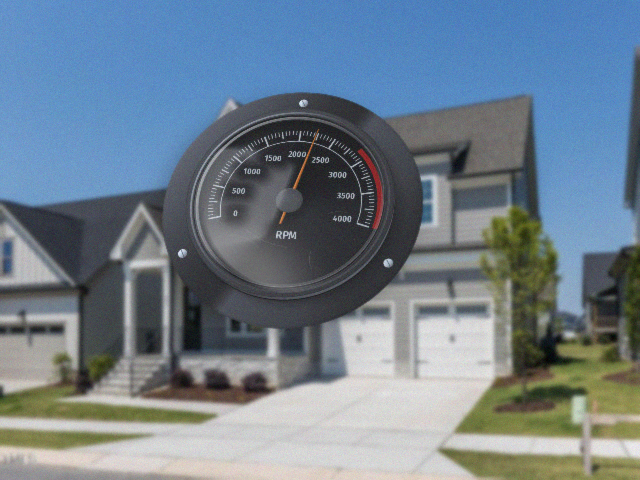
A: 2250 rpm
